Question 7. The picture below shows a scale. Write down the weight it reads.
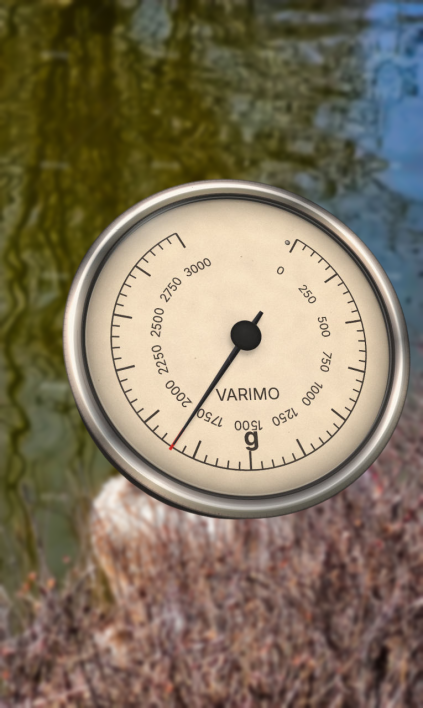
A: 1850 g
